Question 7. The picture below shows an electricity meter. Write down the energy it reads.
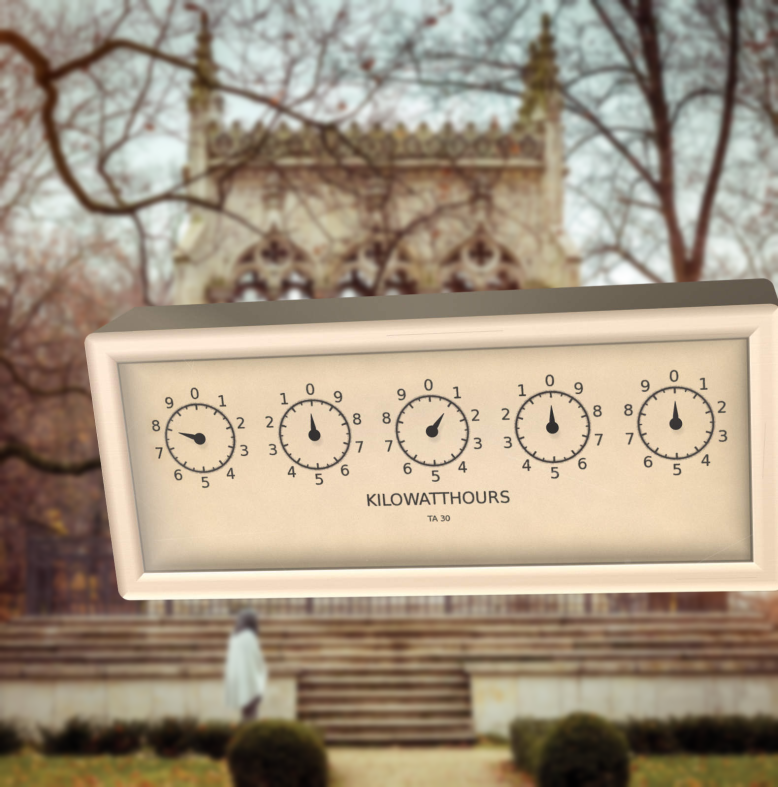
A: 80100 kWh
